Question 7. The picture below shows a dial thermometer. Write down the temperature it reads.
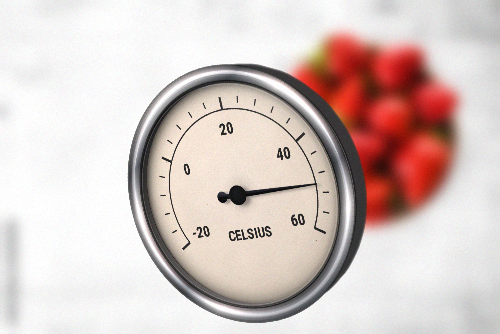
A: 50 °C
